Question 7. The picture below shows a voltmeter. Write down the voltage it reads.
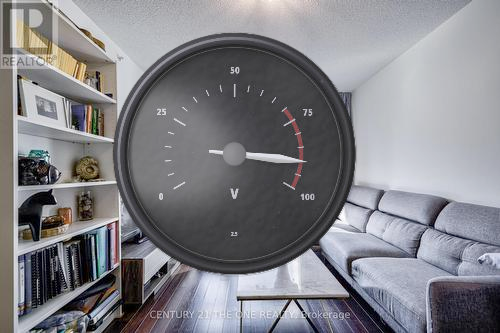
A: 90 V
